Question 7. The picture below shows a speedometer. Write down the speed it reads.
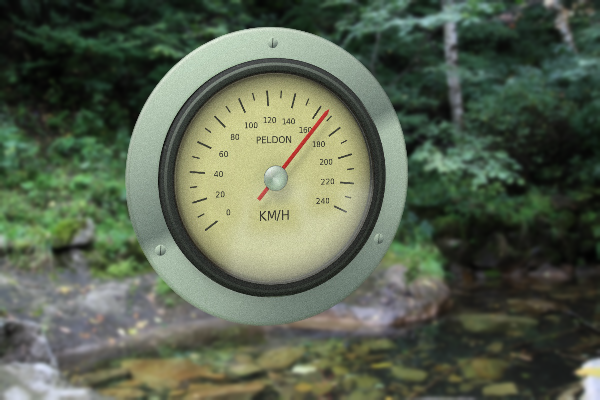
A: 165 km/h
